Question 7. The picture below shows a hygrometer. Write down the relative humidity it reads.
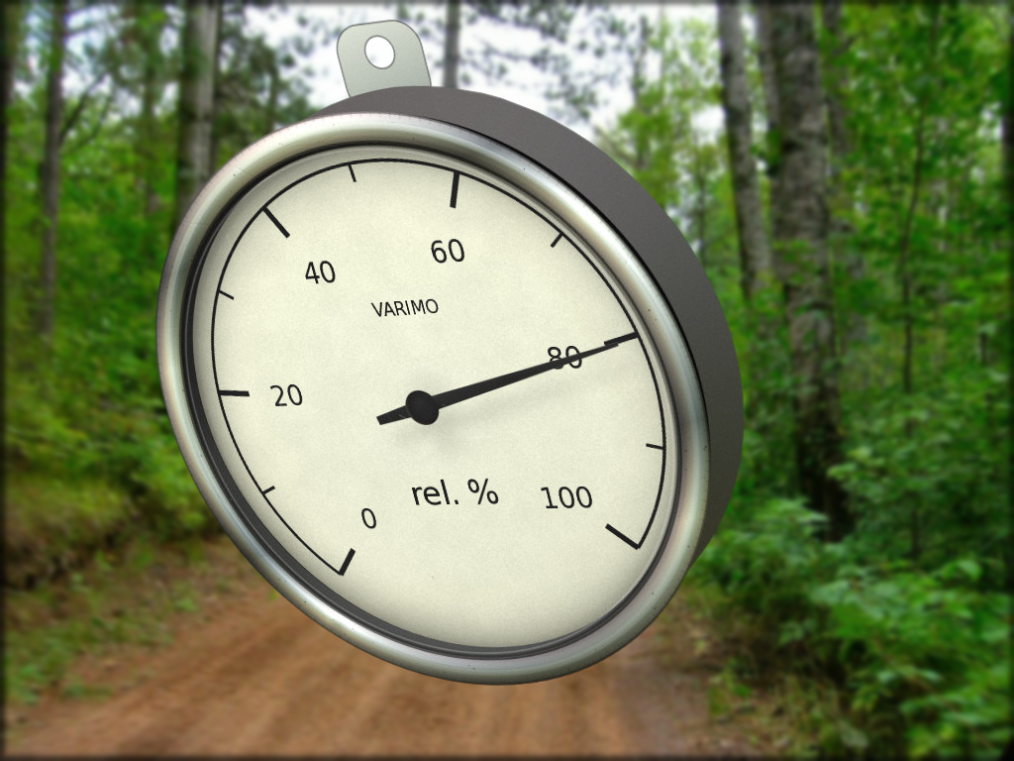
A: 80 %
